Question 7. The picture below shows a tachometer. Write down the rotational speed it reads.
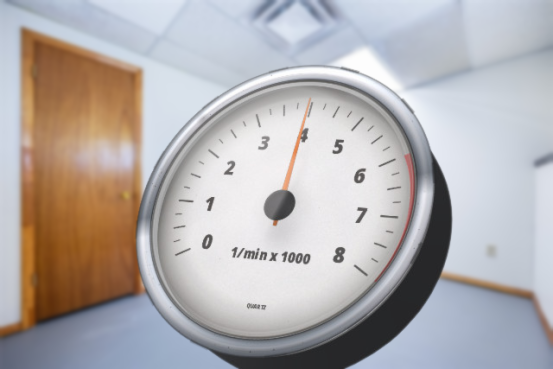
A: 4000 rpm
